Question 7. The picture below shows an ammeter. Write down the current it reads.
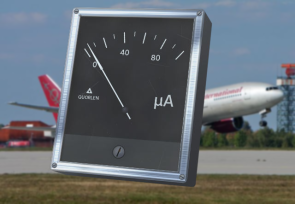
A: 5 µA
